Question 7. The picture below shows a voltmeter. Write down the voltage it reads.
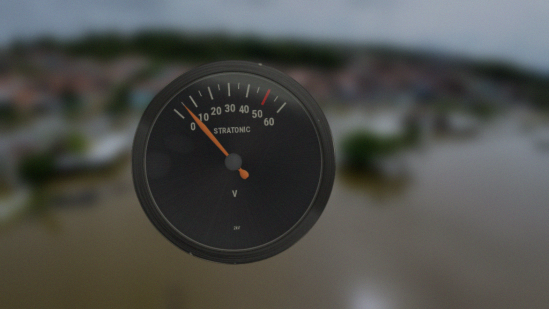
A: 5 V
